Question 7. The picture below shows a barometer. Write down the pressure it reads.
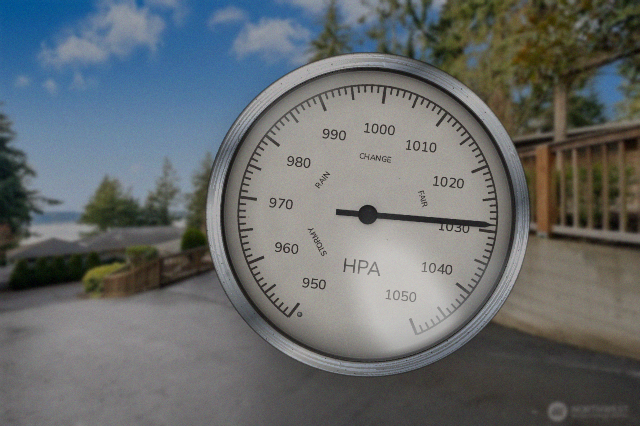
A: 1029 hPa
